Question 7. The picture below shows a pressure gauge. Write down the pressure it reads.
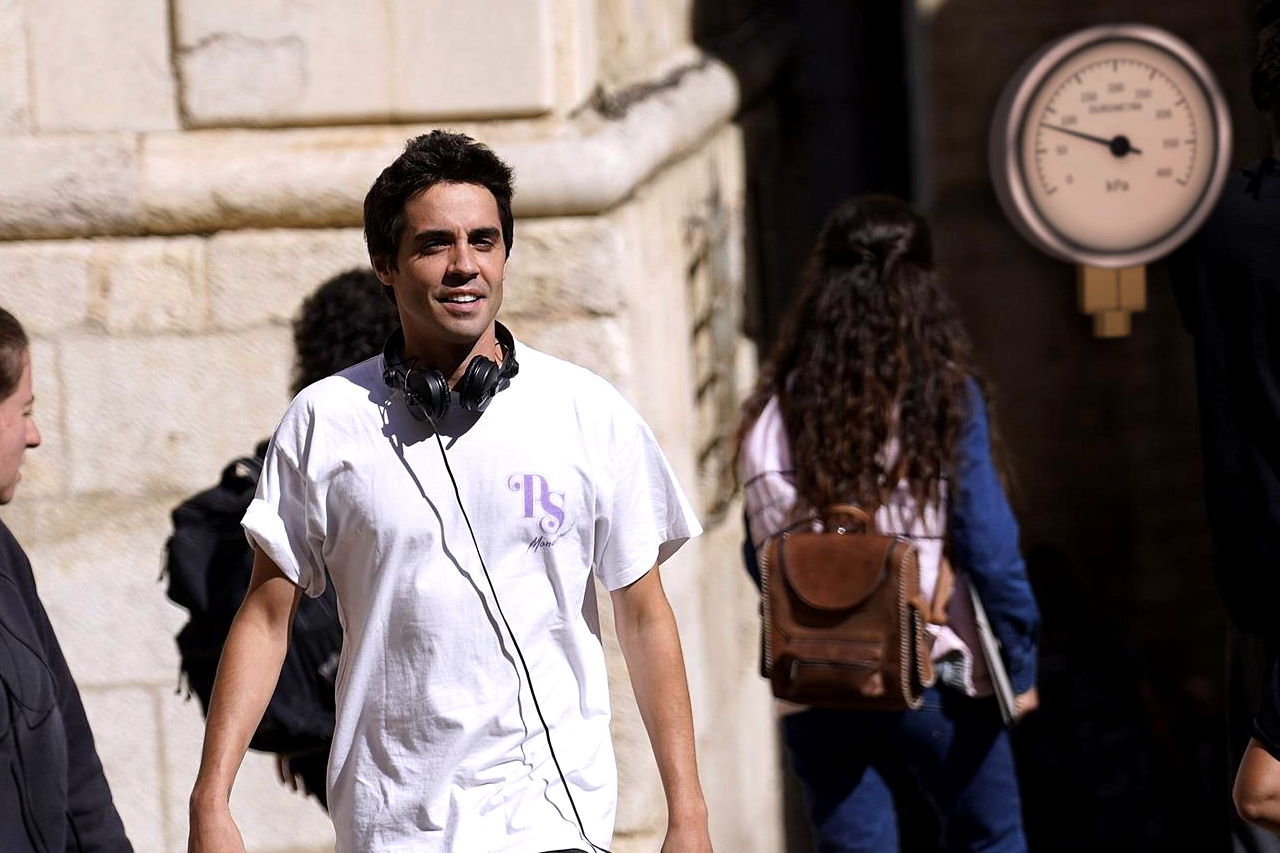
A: 80 kPa
